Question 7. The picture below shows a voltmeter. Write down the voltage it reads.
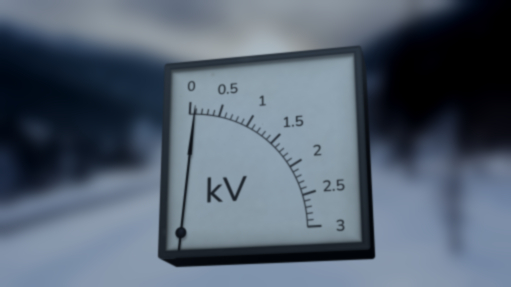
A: 0.1 kV
